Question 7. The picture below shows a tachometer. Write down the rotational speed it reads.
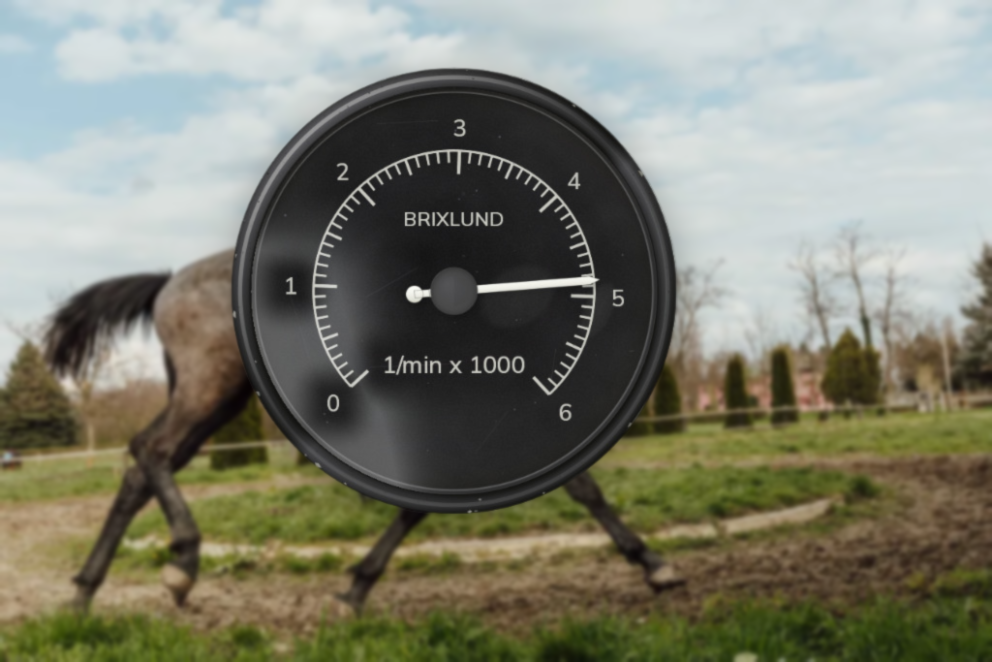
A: 4850 rpm
